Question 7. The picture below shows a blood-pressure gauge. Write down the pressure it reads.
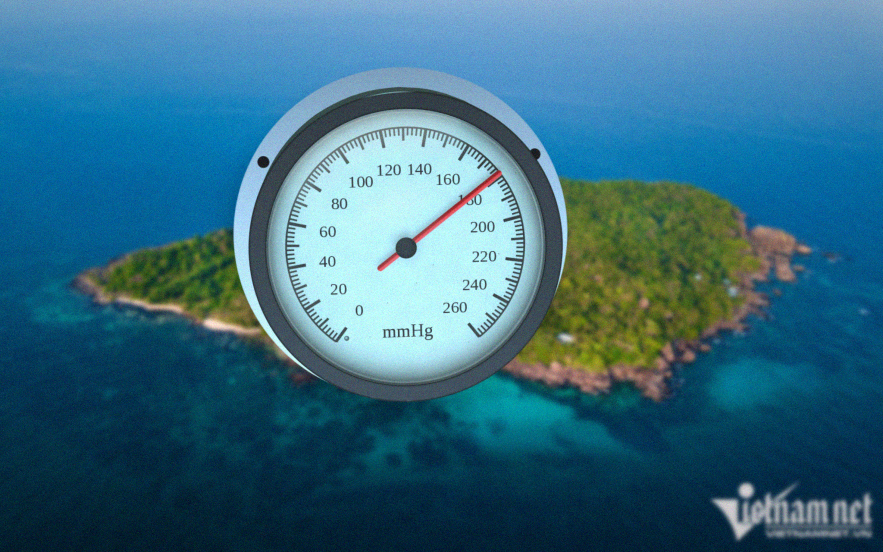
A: 178 mmHg
